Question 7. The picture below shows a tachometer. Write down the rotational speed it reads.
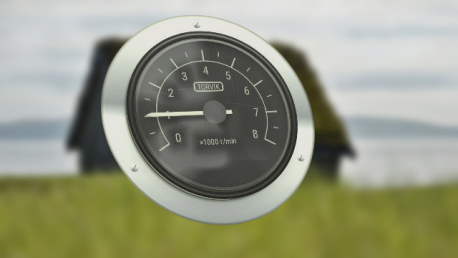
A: 1000 rpm
